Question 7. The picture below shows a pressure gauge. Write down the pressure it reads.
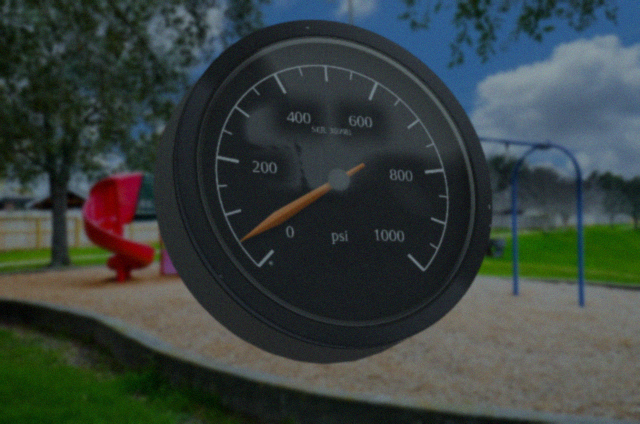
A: 50 psi
